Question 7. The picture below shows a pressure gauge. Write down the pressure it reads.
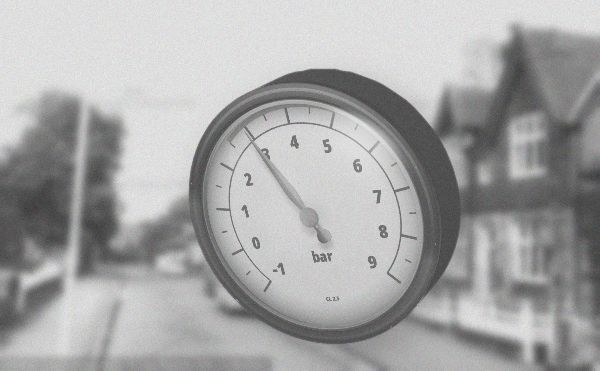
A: 3 bar
